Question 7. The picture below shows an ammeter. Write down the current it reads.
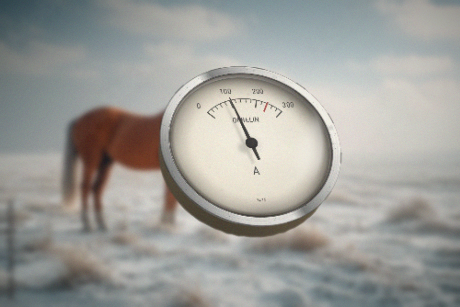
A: 100 A
